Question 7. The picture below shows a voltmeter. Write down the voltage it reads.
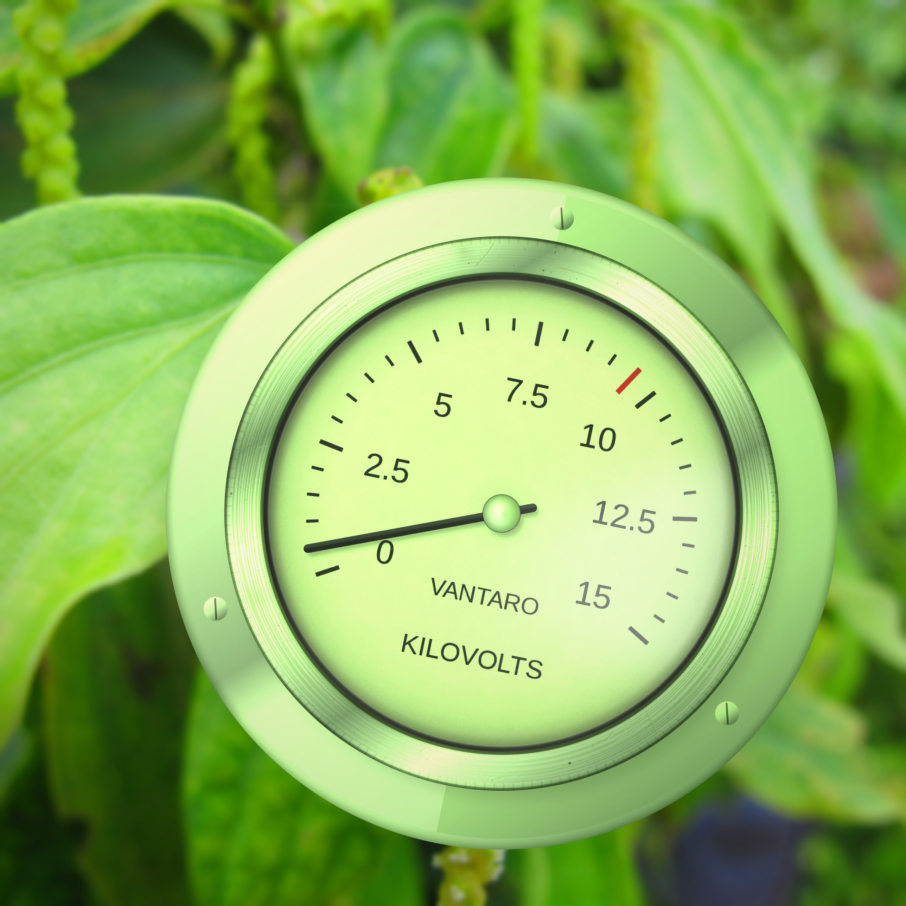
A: 0.5 kV
